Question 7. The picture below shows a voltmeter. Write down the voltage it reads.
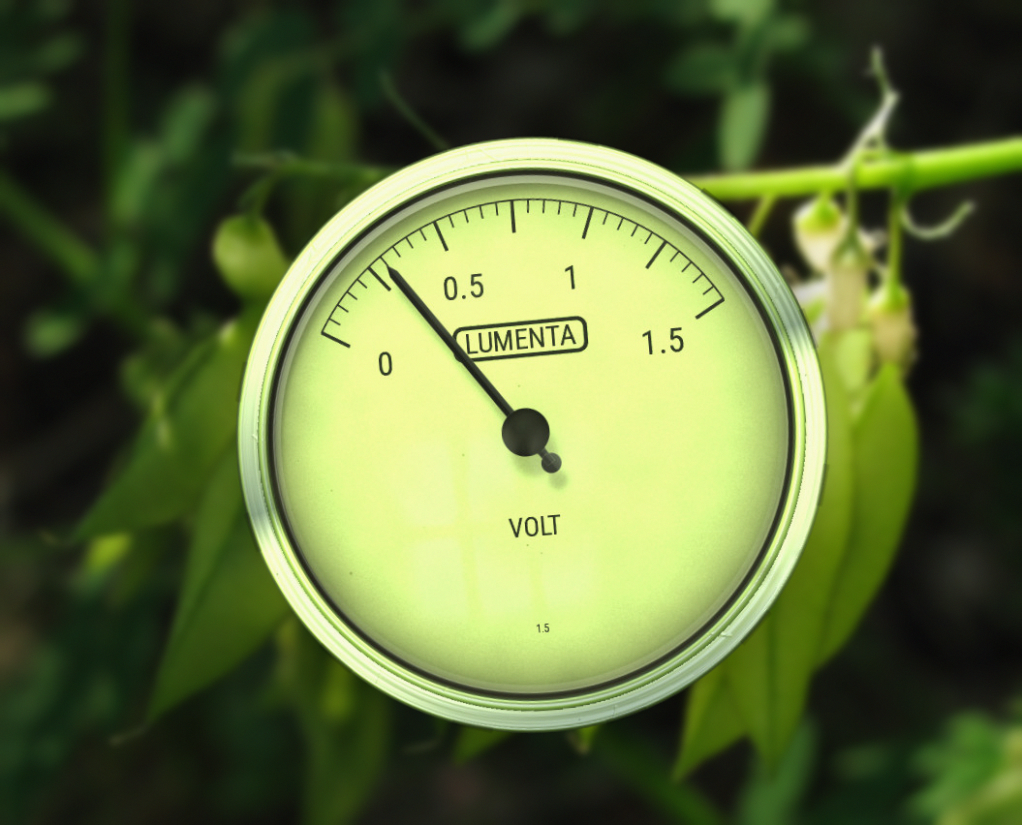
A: 0.3 V
